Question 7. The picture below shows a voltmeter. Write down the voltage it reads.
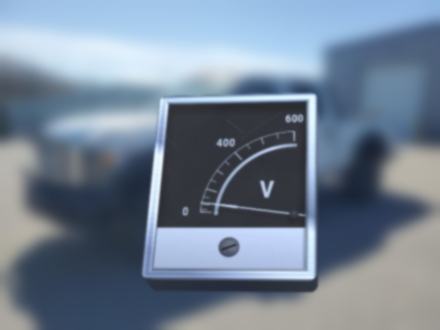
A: 100 V
